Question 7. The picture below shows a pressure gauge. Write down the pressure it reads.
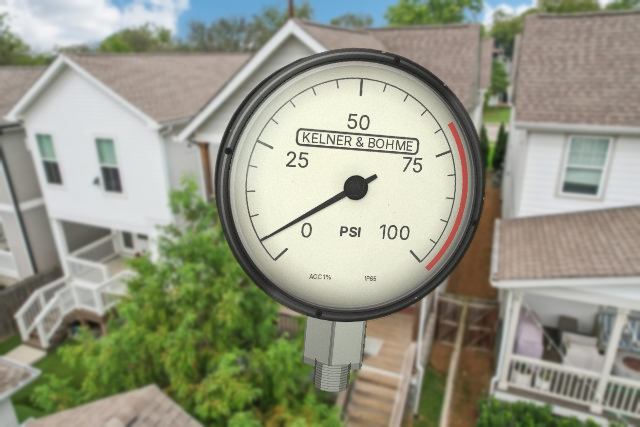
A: 5 psi
